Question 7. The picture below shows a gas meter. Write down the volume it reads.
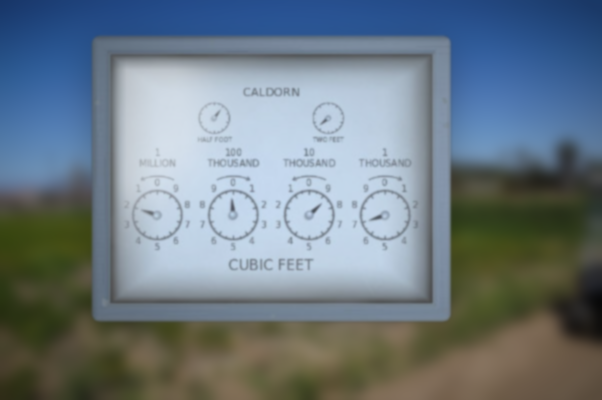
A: 198700 ft³
